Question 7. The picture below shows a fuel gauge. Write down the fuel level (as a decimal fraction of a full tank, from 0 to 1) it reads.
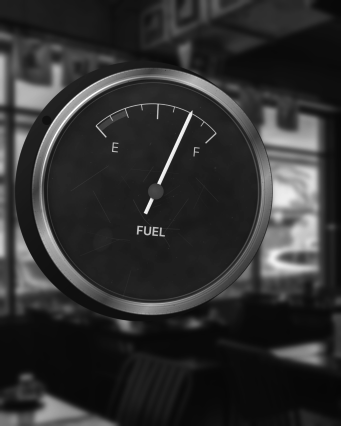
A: 0.75
